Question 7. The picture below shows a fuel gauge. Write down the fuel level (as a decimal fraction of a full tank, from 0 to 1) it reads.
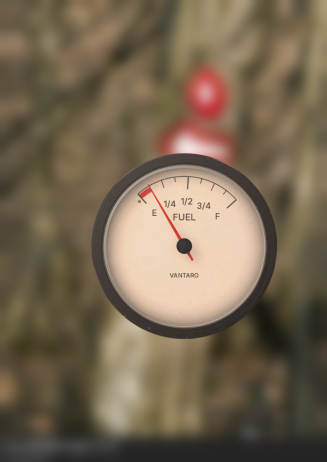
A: 0.125
